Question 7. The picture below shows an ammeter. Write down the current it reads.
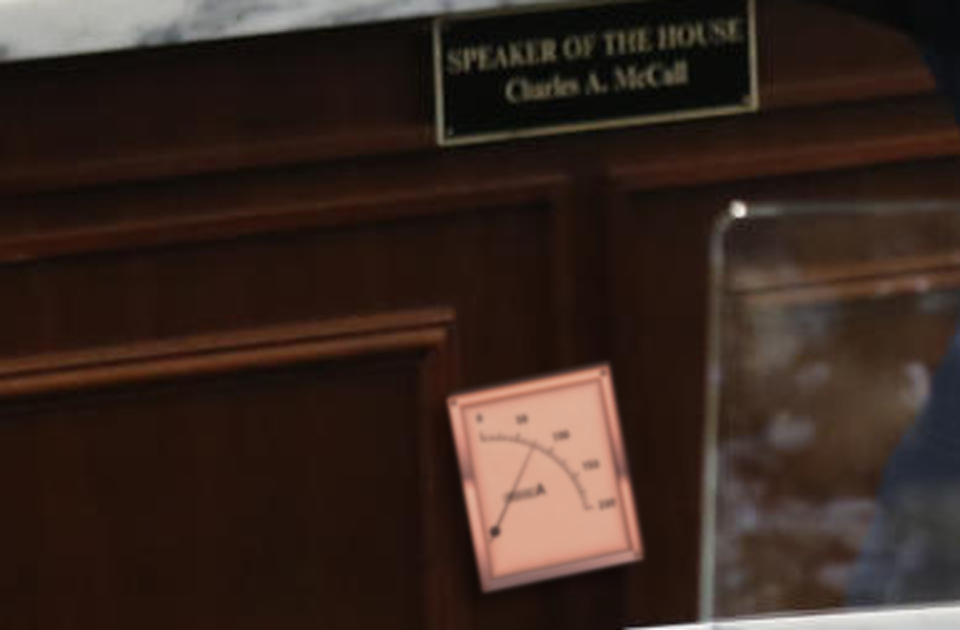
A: 75 A
